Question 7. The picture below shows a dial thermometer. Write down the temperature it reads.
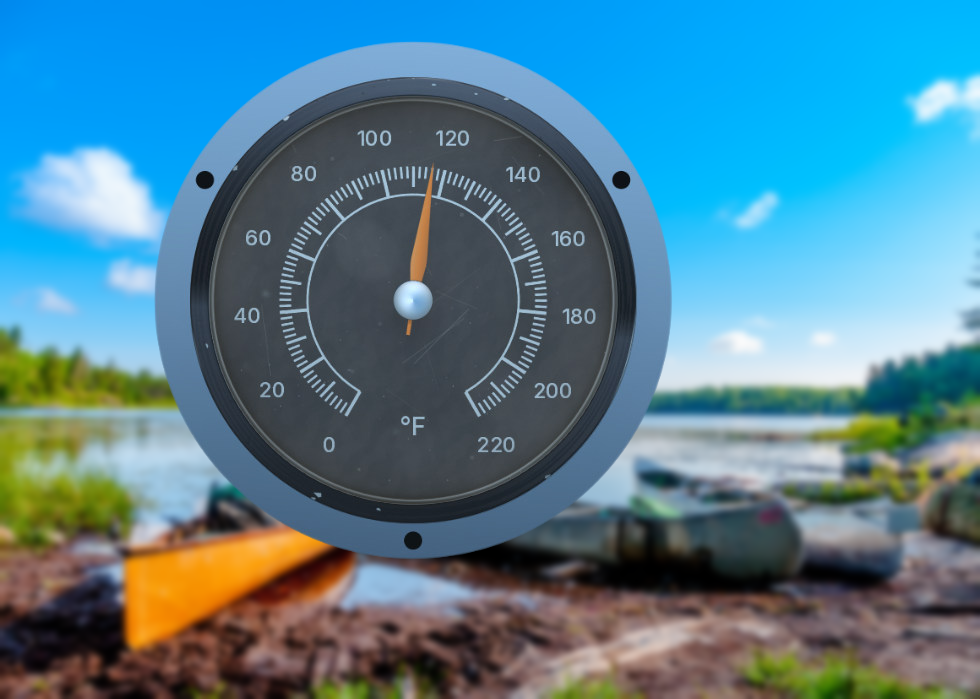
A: 116 °F
